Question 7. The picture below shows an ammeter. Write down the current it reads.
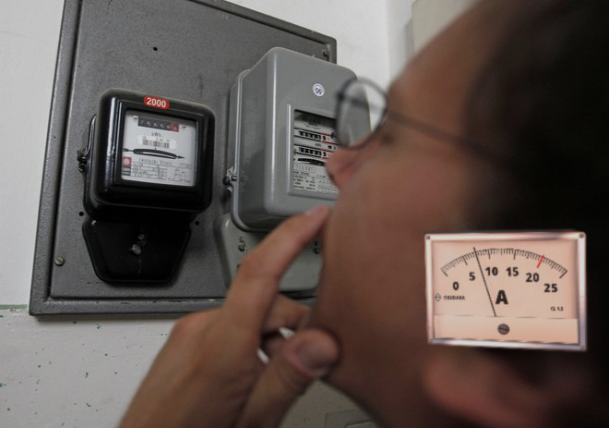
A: 7.5 A
